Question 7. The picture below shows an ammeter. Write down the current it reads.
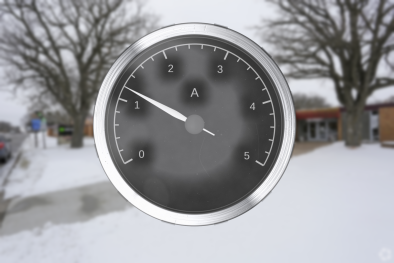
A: 1.2 A
